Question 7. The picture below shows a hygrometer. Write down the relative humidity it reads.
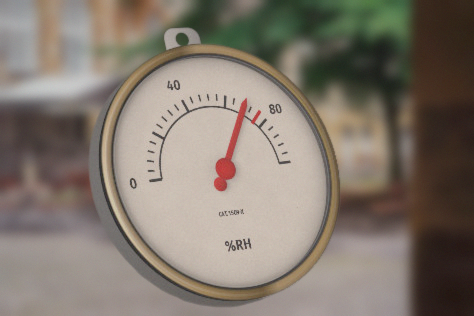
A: 68 %
